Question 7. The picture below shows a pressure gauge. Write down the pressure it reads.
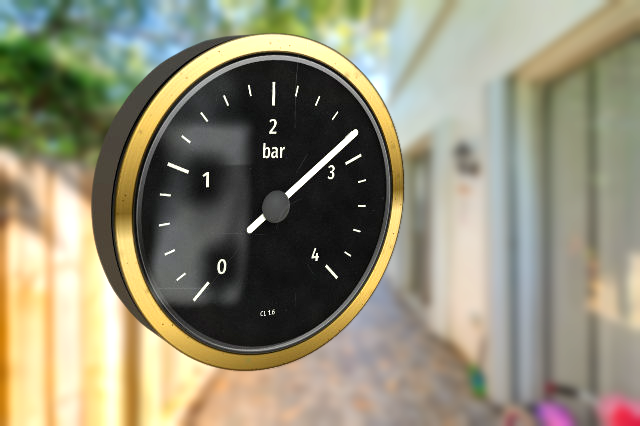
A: 2.8 bar
